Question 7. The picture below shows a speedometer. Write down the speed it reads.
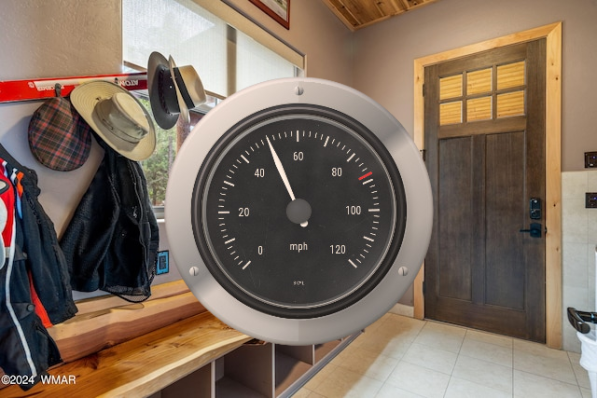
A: 50 mph
